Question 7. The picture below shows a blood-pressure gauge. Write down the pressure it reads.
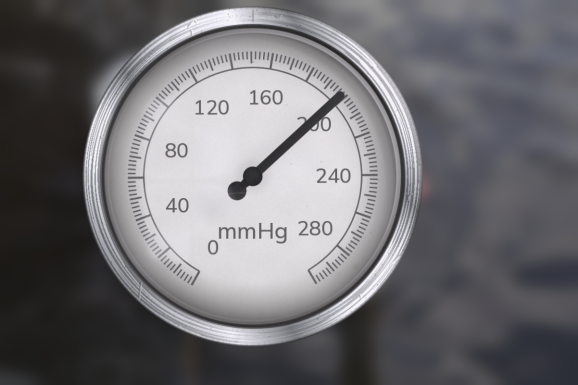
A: 198 mmHg
